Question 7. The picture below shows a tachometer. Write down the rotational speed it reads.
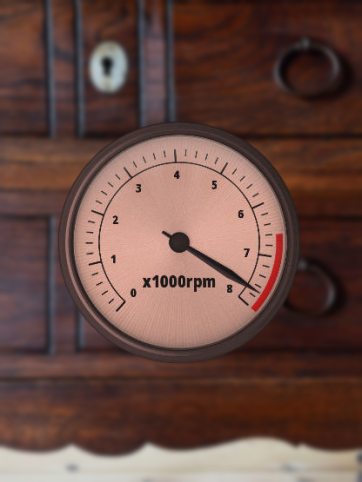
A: 7700 rpm
